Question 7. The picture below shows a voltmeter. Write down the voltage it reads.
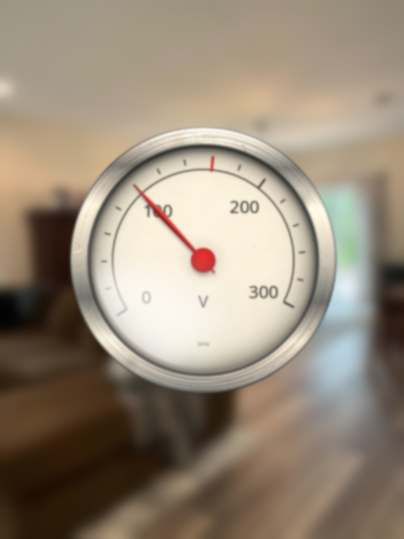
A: 100 V
